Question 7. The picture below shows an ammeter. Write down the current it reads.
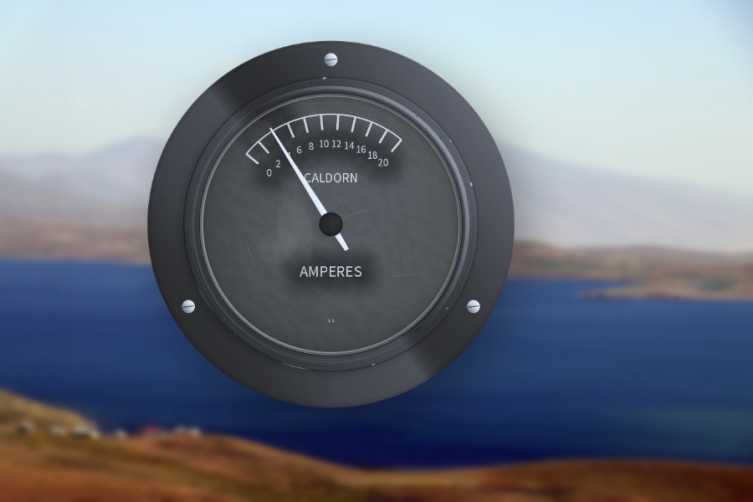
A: 4 A
